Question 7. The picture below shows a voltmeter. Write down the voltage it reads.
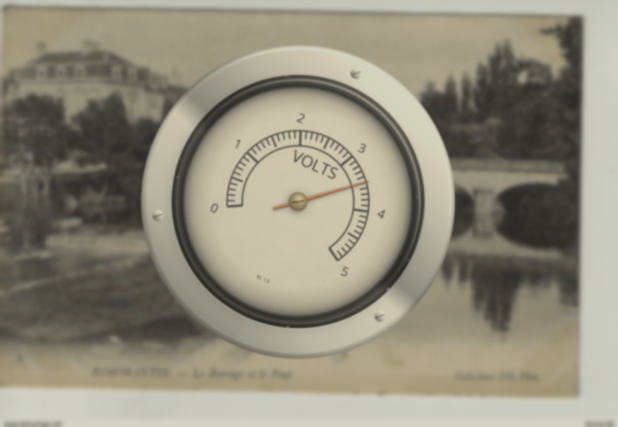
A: 3.5 V
